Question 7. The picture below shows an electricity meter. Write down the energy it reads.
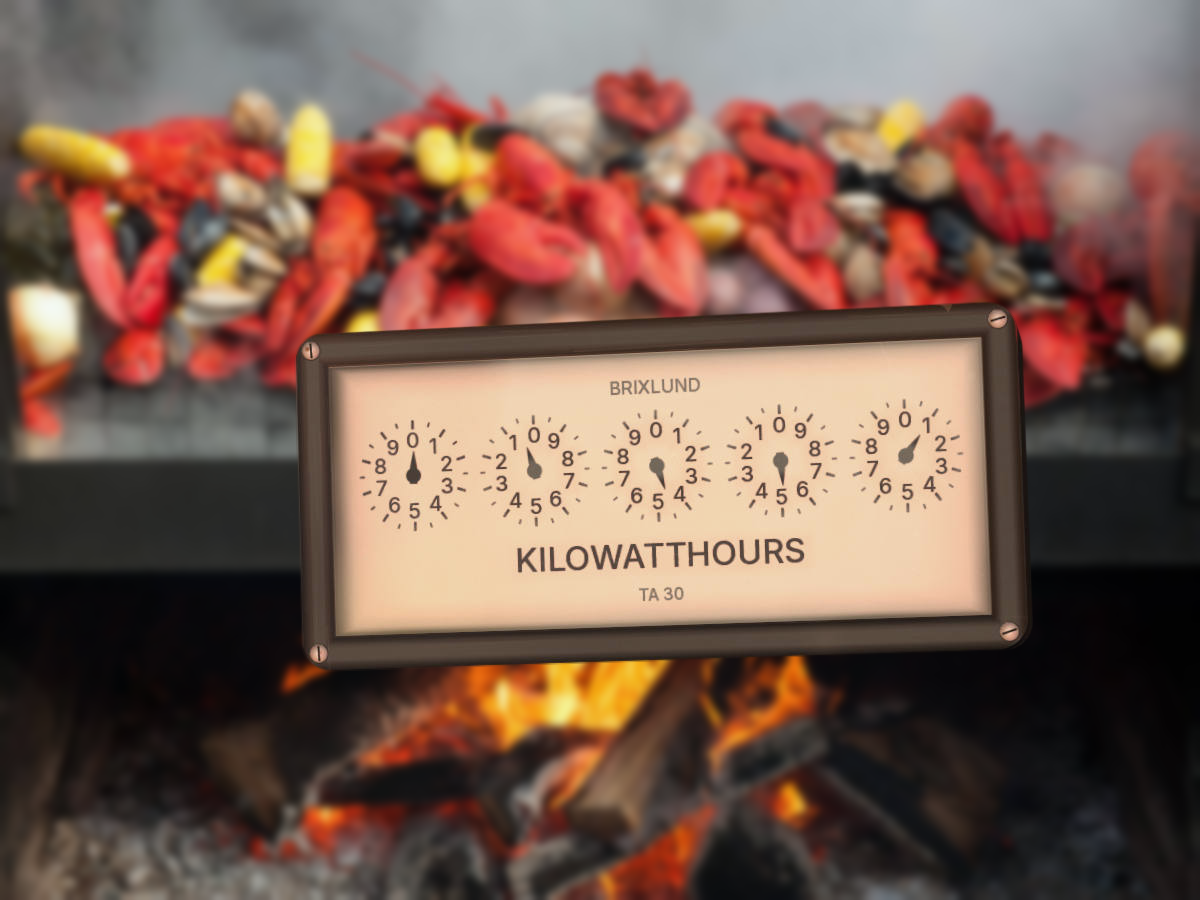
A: 451 kWh
